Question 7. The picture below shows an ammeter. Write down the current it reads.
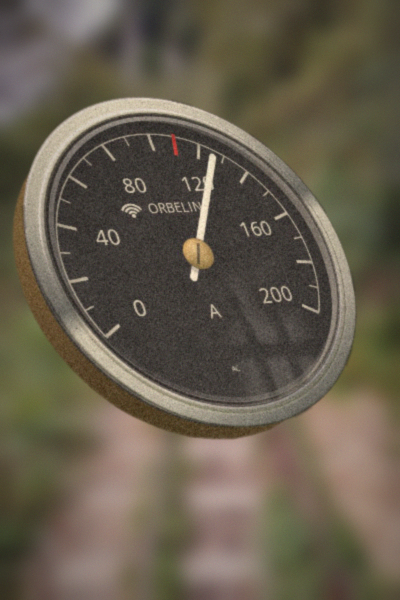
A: 125 A
